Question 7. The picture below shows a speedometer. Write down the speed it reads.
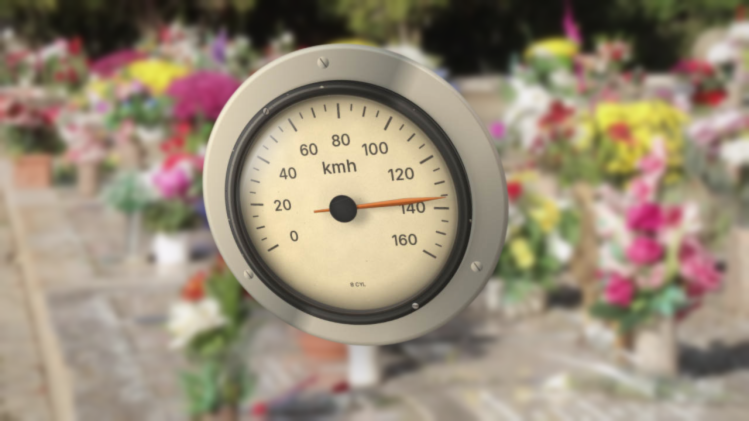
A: 135 km/h
